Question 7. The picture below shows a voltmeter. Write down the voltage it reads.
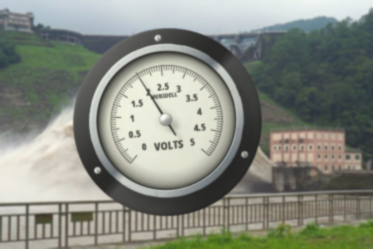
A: 2 V
